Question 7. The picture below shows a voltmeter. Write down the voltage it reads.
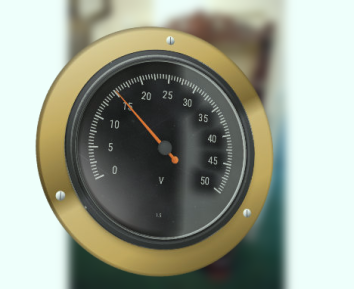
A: 15 V
